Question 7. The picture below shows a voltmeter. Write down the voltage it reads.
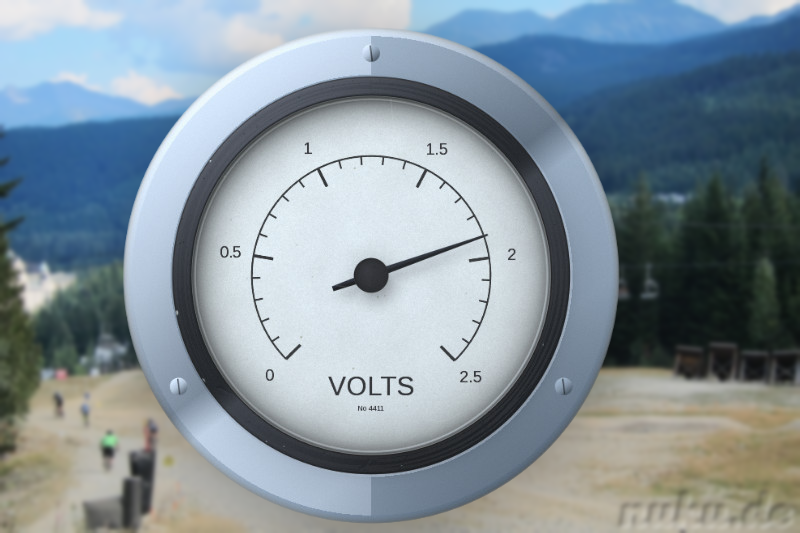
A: 1.9 V
